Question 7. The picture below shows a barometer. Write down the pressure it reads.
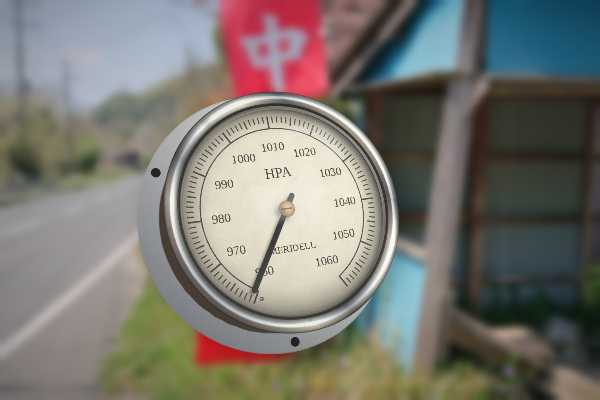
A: 961 hPa
